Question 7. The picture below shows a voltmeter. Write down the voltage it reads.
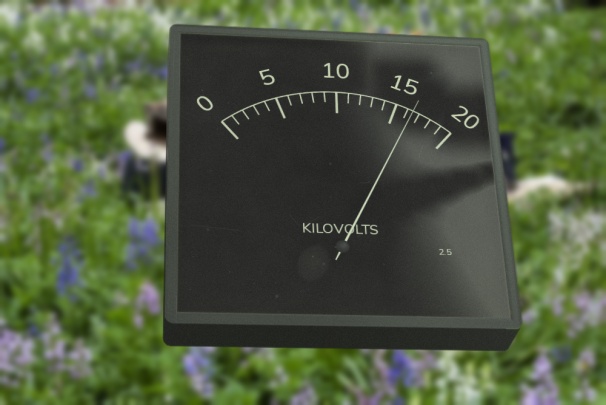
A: 16.5 kV
